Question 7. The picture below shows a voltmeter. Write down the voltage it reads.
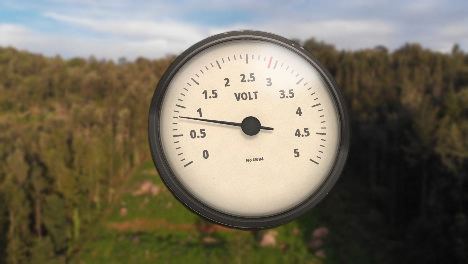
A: 0.8 V
